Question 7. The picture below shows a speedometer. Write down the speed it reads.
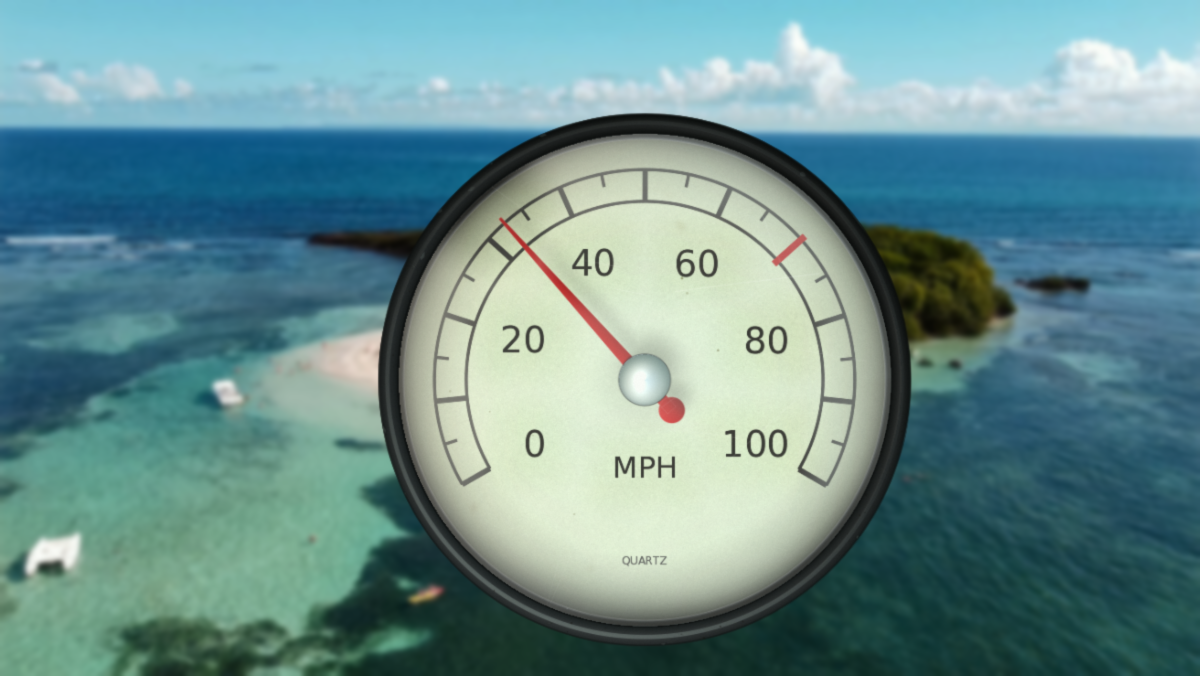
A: 32.5 mph
